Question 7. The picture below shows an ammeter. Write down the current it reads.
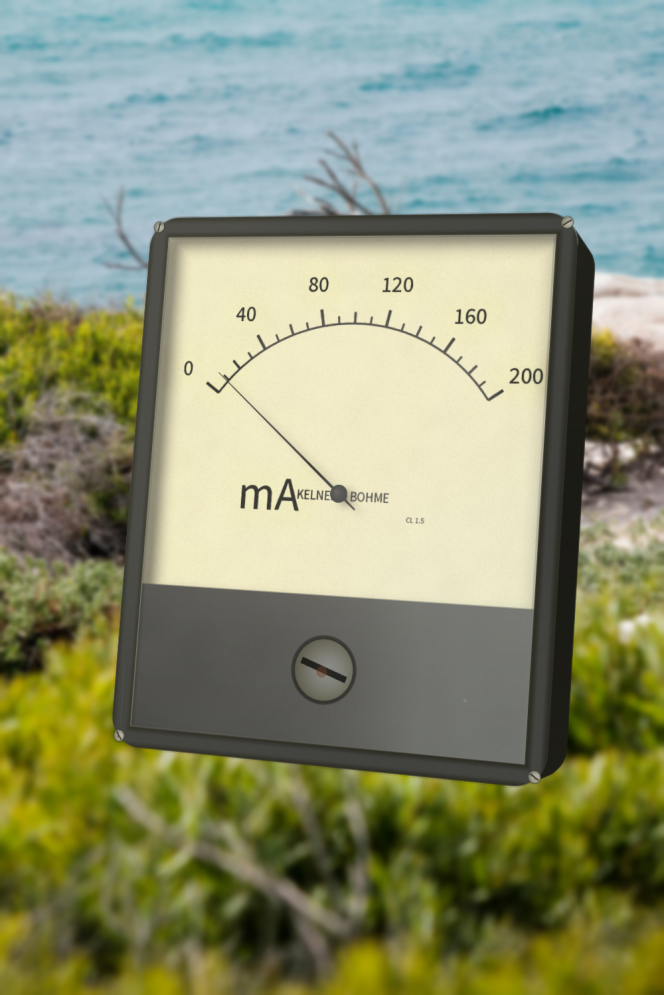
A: 10 mA
